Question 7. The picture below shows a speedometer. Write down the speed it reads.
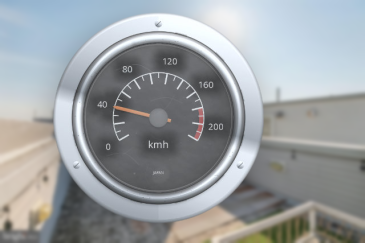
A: 40 km/h
